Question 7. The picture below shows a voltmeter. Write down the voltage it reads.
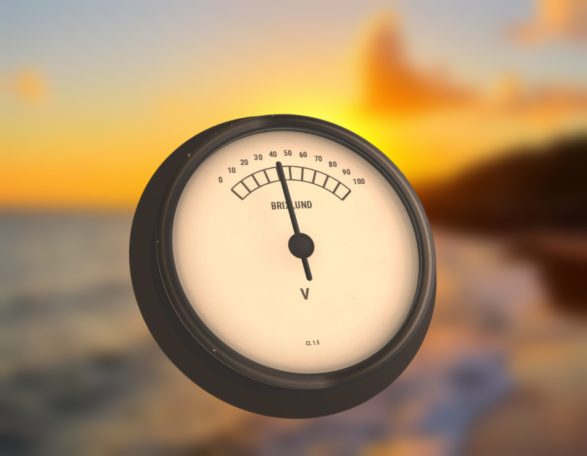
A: 40 V
